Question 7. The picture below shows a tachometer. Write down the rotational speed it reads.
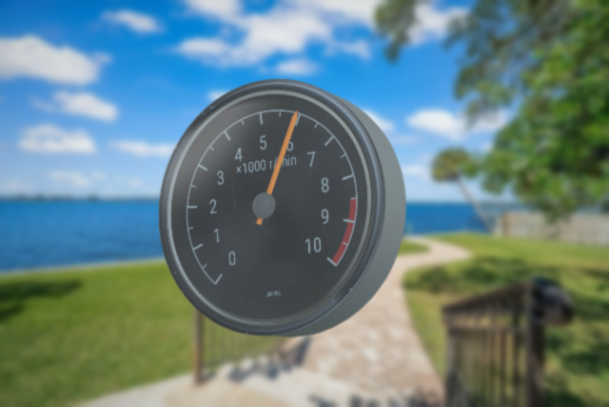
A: 6000 rpm
